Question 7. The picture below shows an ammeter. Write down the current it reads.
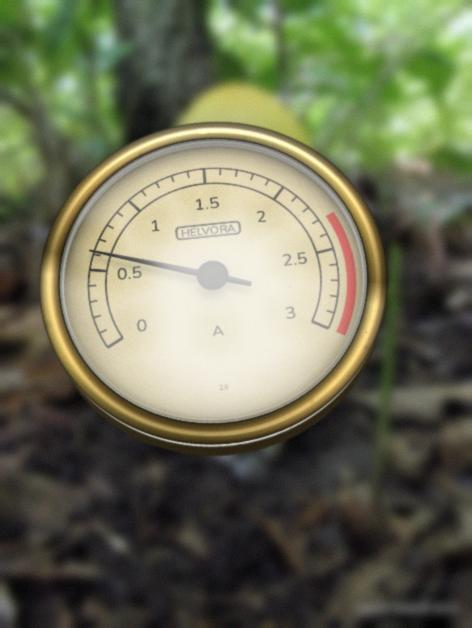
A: 0.6 A
